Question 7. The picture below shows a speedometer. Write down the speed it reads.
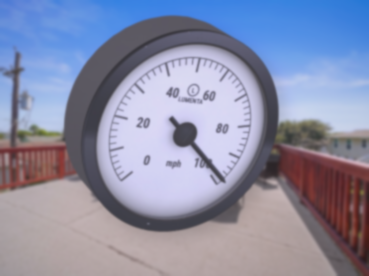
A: 98 mph
